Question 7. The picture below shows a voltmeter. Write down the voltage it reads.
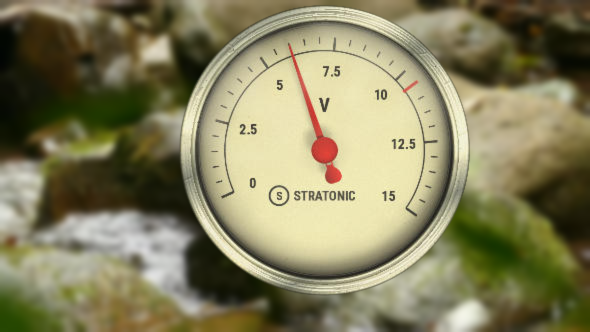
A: 6 V
